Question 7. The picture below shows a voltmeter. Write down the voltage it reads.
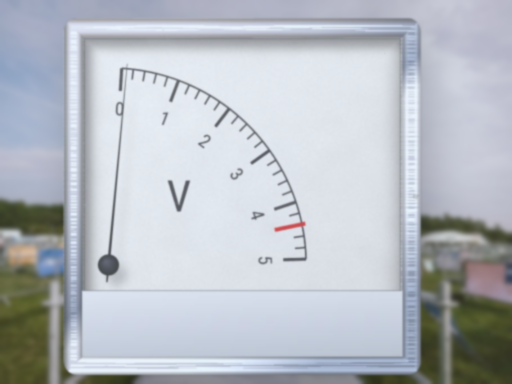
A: 0.1 V
